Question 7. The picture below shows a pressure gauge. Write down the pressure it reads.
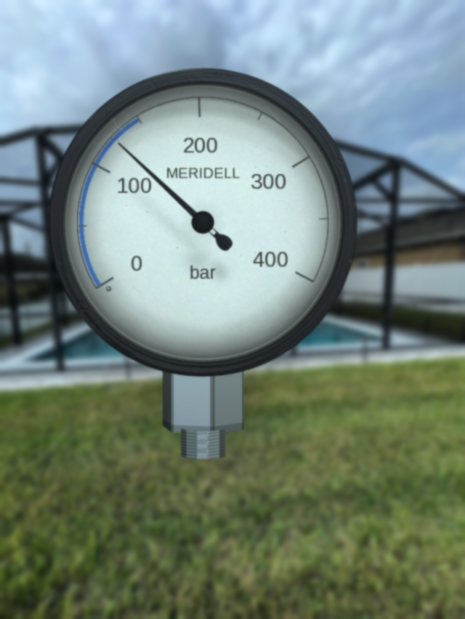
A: 125 bar
